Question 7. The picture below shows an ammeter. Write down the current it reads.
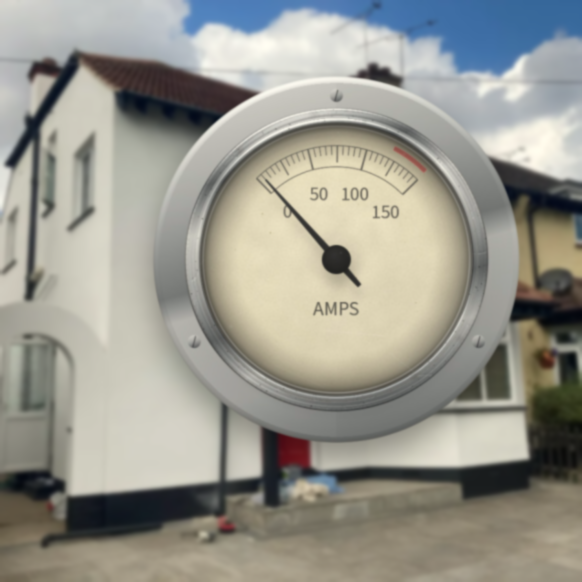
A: 5 A
